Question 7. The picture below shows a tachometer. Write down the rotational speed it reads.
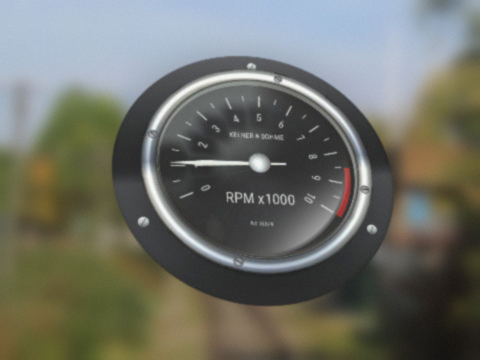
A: 1000 rpm
